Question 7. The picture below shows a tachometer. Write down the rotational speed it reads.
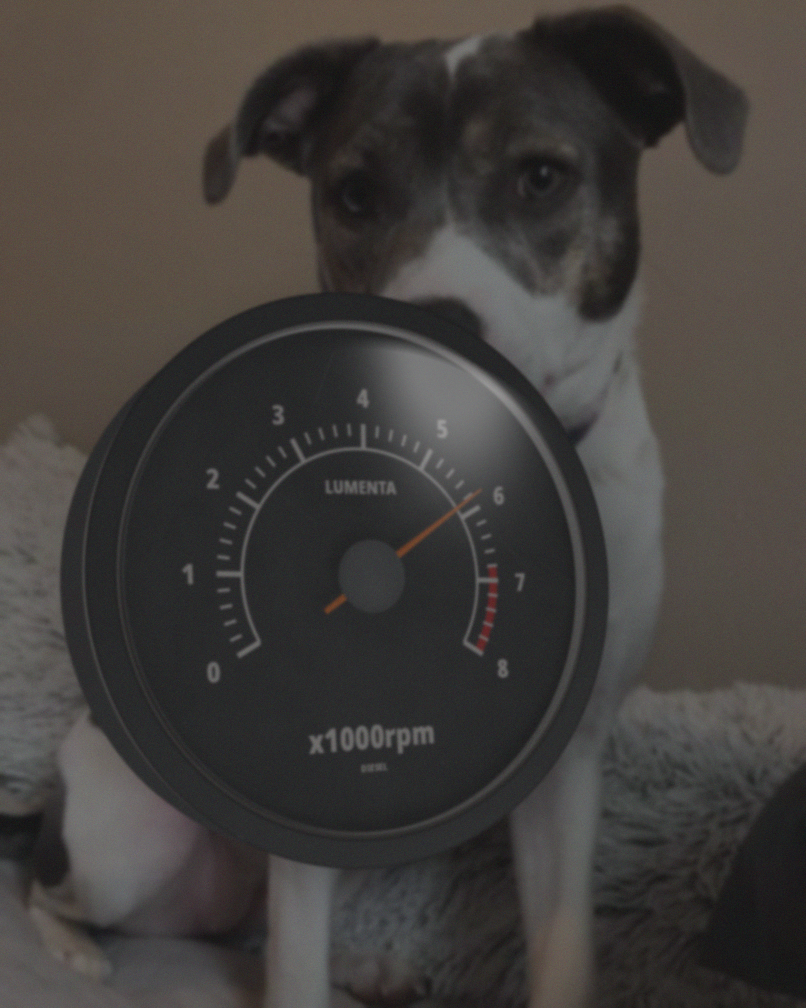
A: 5800 rpm
